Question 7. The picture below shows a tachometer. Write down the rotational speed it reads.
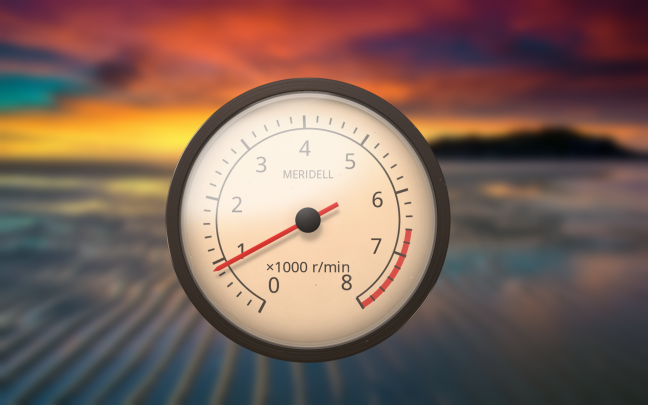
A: 900 rpm
